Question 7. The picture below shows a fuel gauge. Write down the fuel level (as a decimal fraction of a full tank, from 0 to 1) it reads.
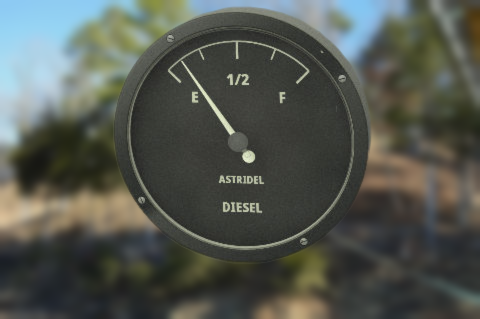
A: 0.125
